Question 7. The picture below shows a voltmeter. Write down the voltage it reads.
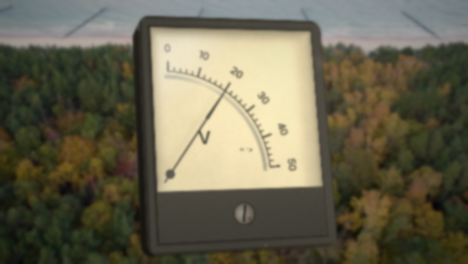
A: 20 V
